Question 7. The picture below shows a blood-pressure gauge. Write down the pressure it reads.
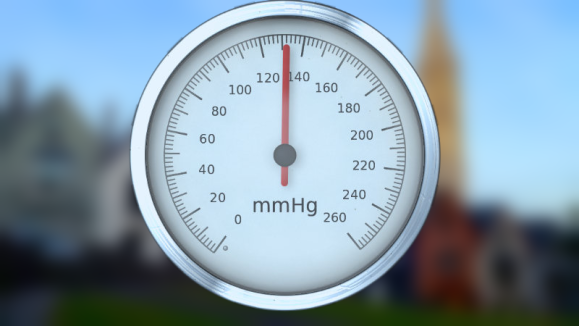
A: 132 mmHg
